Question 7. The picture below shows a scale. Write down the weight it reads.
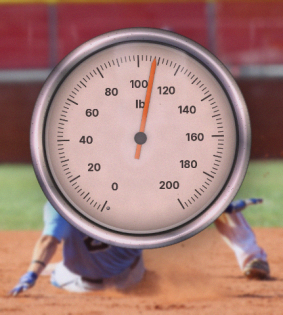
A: 108 lb
